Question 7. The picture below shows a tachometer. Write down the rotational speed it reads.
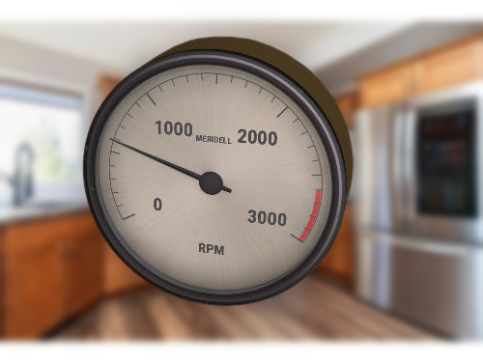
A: 600 rpm
